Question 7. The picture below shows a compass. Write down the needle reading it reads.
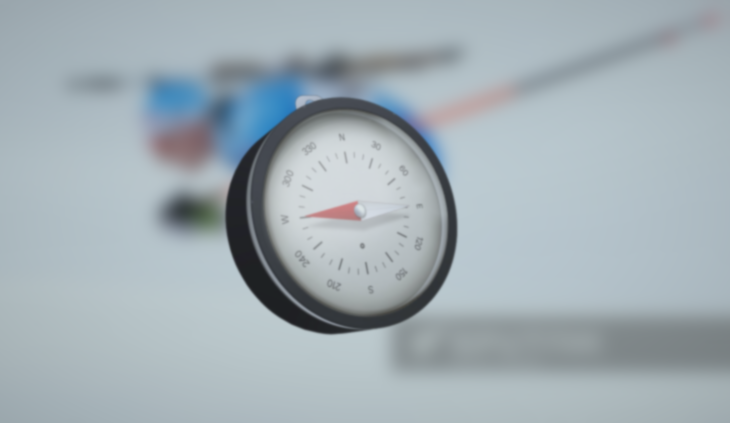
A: 270 °
